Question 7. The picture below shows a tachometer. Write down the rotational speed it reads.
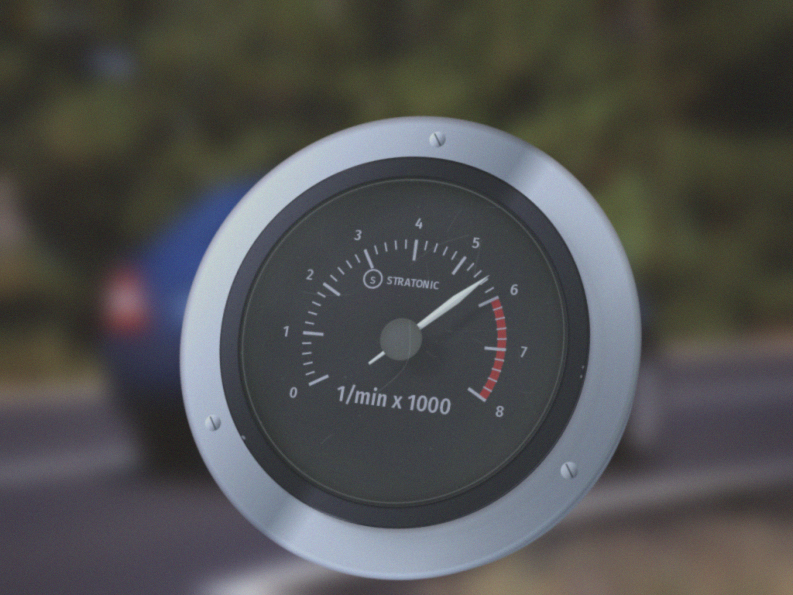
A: 5600 rpm
